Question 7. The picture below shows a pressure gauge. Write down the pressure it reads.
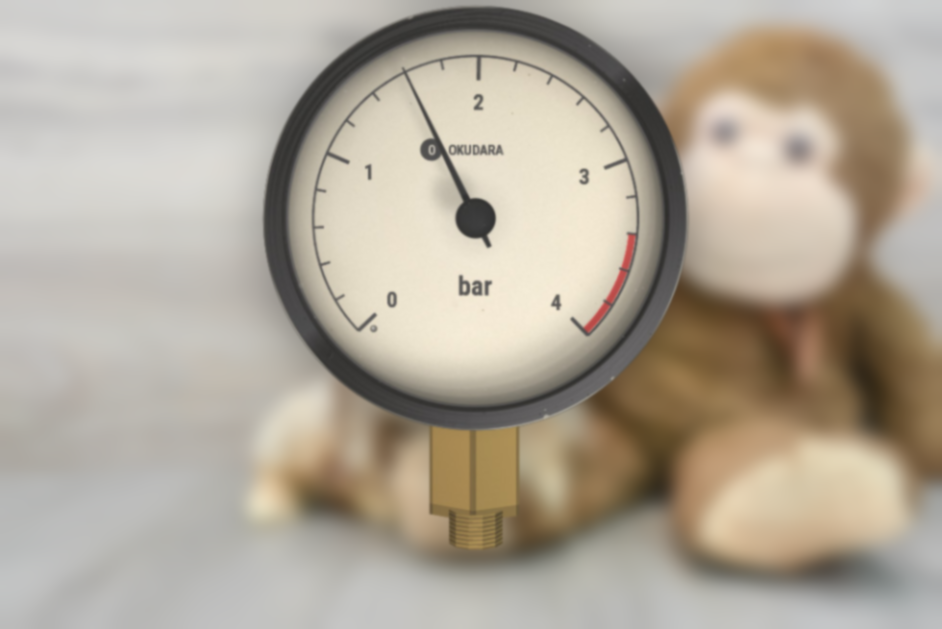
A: 1.6 bar
